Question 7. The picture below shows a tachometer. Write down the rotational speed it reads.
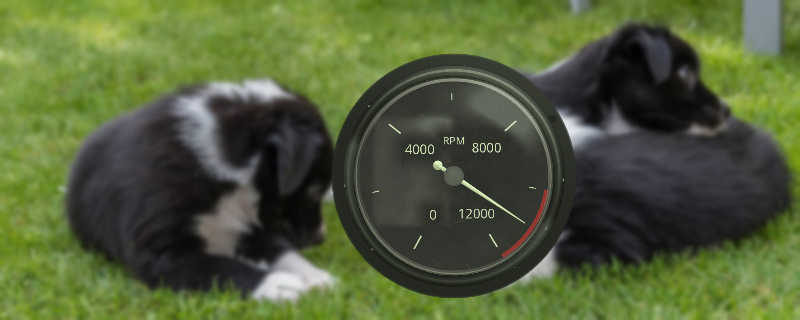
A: 11000 rpm
